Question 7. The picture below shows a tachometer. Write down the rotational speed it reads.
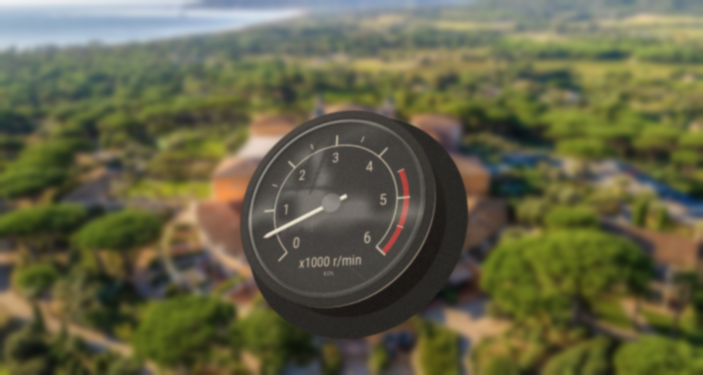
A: 500 rpm
